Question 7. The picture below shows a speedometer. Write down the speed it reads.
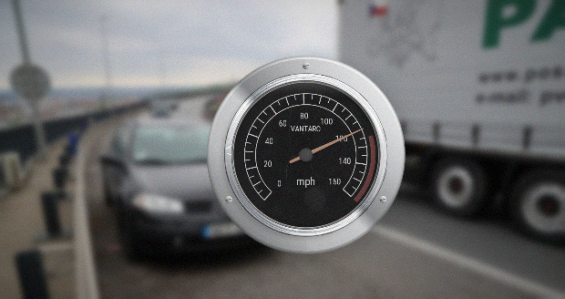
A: 120 mph
